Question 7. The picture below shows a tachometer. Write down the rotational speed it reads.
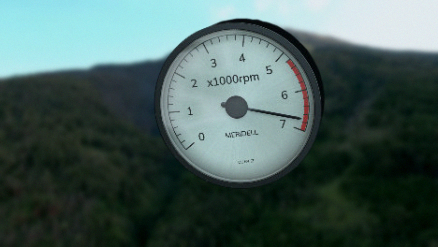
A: 6700 rpm
